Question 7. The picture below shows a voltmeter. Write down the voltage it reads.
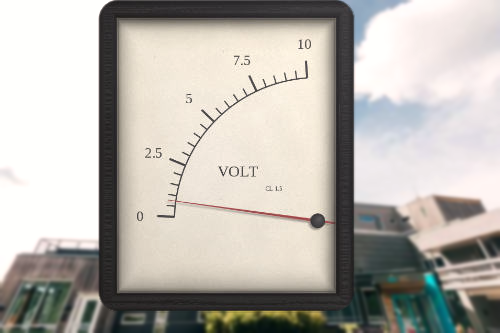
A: 0.75 V
